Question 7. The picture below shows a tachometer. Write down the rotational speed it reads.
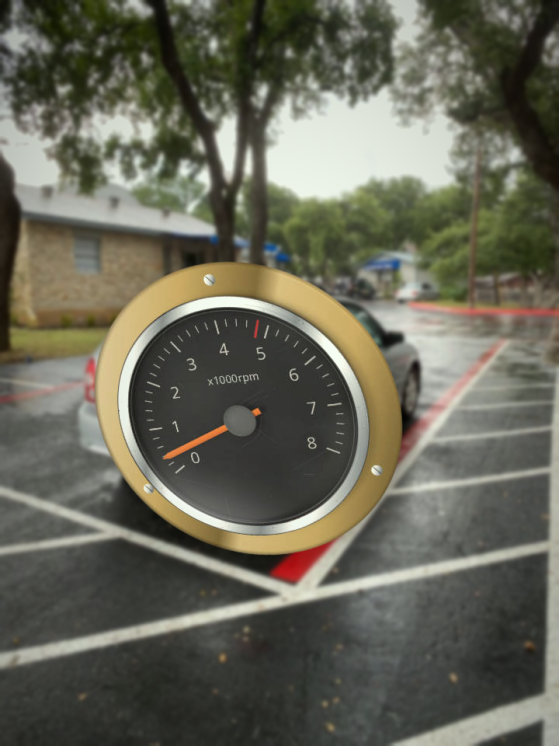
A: 400 rpm
